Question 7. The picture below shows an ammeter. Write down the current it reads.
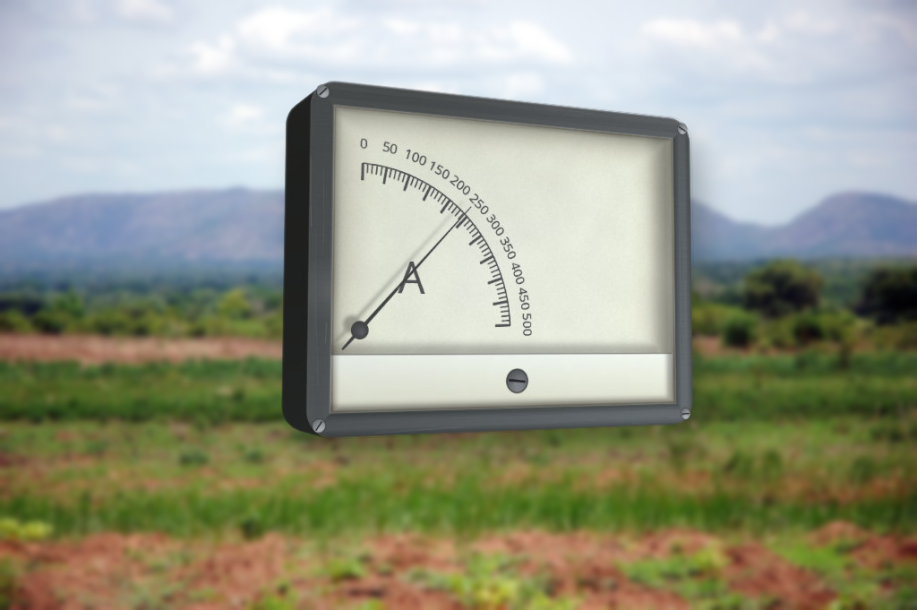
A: 240 A
